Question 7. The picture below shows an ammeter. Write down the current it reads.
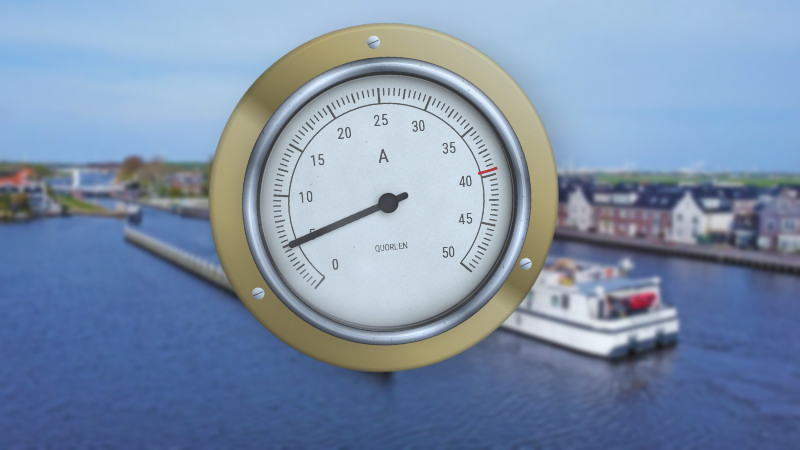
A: 5 A
